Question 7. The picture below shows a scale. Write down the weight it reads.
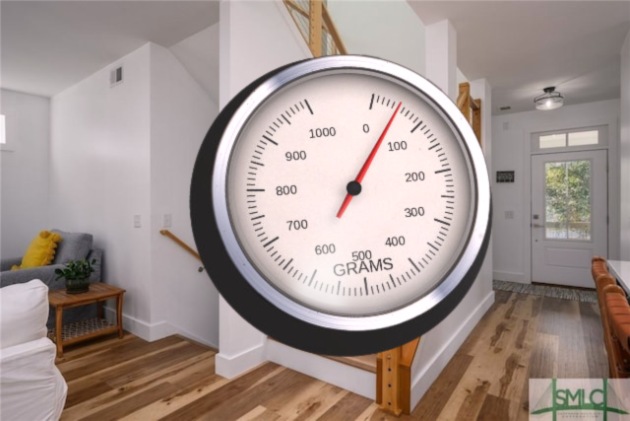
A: 50 g
